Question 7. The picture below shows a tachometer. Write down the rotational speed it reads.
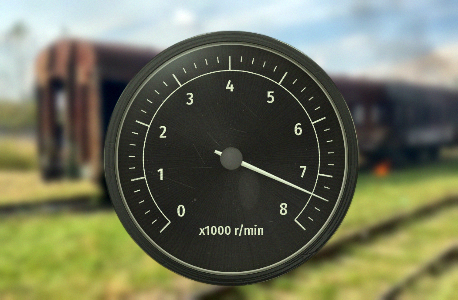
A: 7400 rpm
